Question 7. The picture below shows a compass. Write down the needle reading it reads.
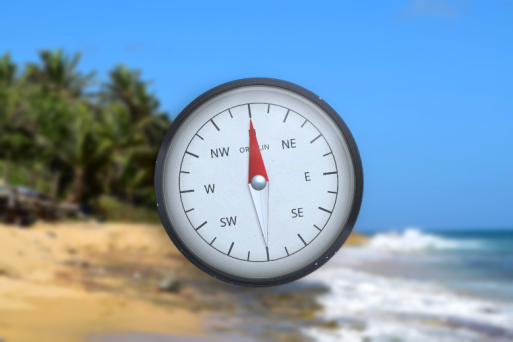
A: 0 °
